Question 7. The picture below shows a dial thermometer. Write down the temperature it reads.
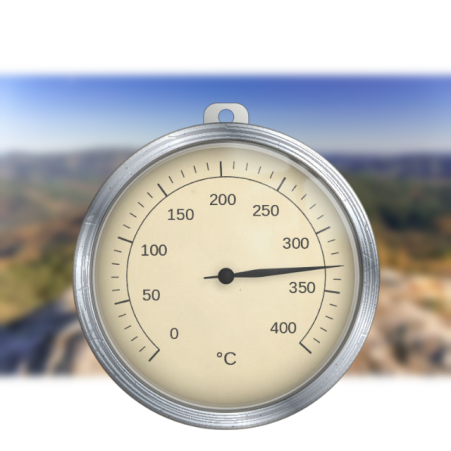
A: 330 °C
